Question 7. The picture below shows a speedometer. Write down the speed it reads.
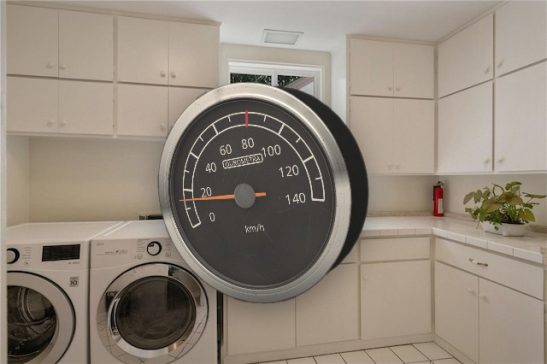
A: 15 km/h
